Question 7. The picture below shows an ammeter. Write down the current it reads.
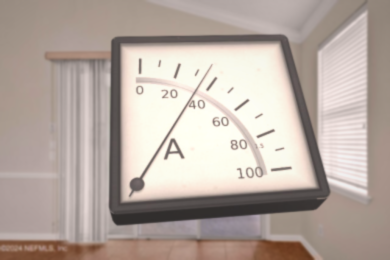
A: 35 A
